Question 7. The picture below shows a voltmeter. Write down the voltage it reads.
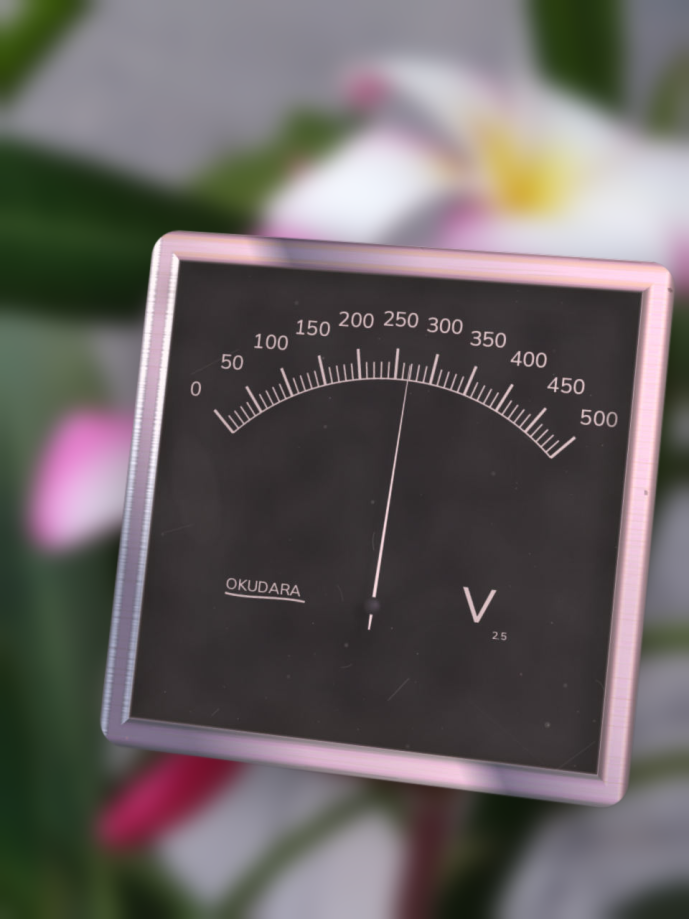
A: 270 V
